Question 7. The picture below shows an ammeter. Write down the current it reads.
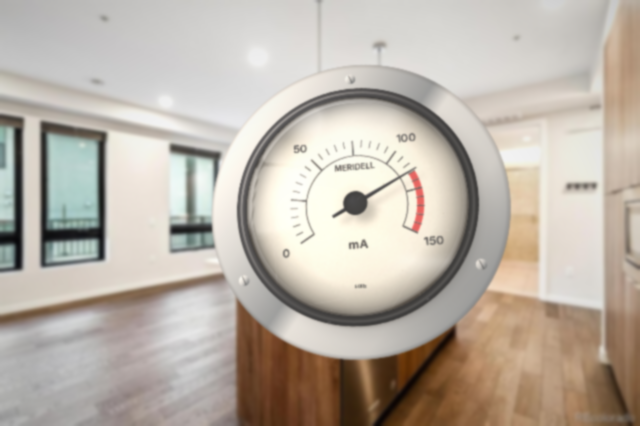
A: 115 mA
